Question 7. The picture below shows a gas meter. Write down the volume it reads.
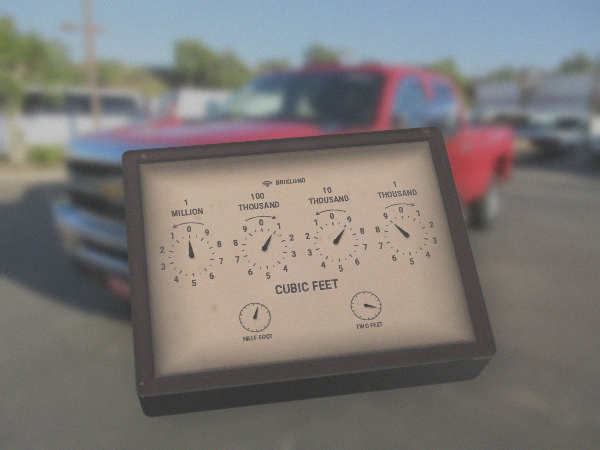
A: 8900 ft³
